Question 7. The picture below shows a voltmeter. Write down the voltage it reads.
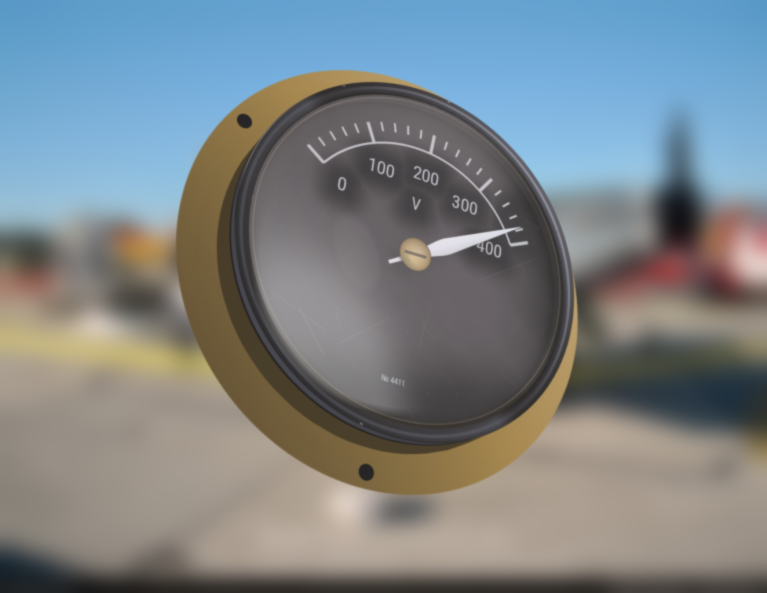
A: 380 V
